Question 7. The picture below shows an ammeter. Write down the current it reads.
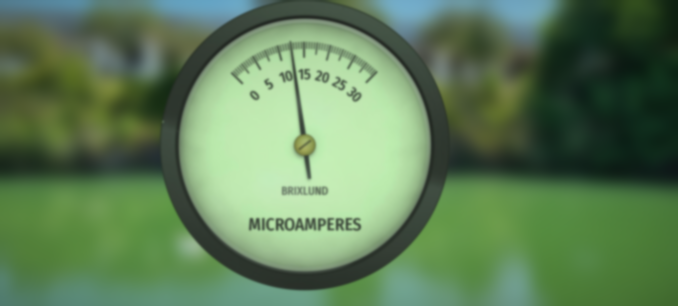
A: 12.5 µA
